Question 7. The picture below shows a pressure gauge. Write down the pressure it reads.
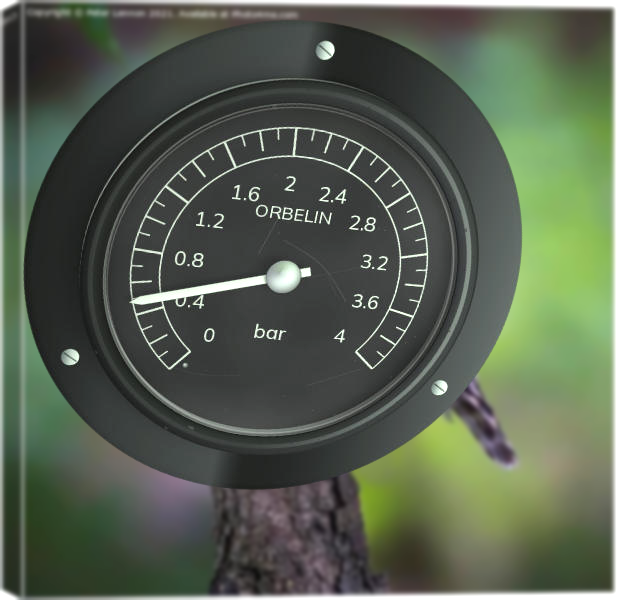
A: 0.5 bar
